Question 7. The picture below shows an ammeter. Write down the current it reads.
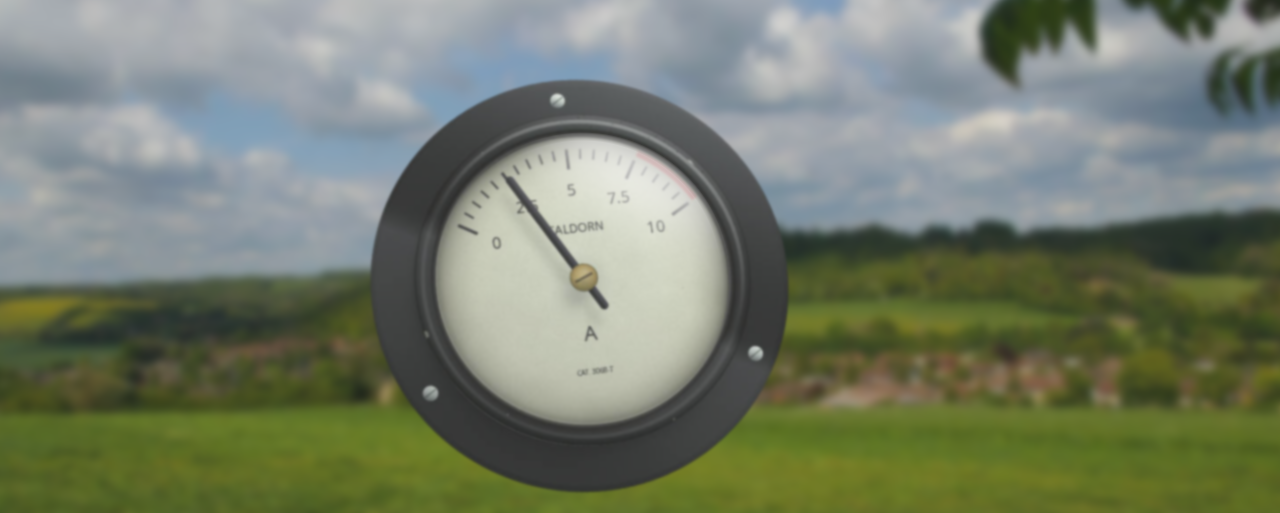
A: 2.5 A
